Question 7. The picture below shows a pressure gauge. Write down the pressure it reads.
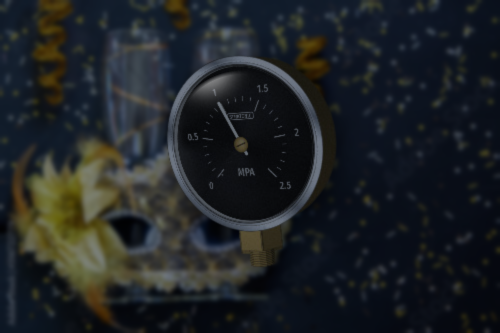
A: 1 MPa
